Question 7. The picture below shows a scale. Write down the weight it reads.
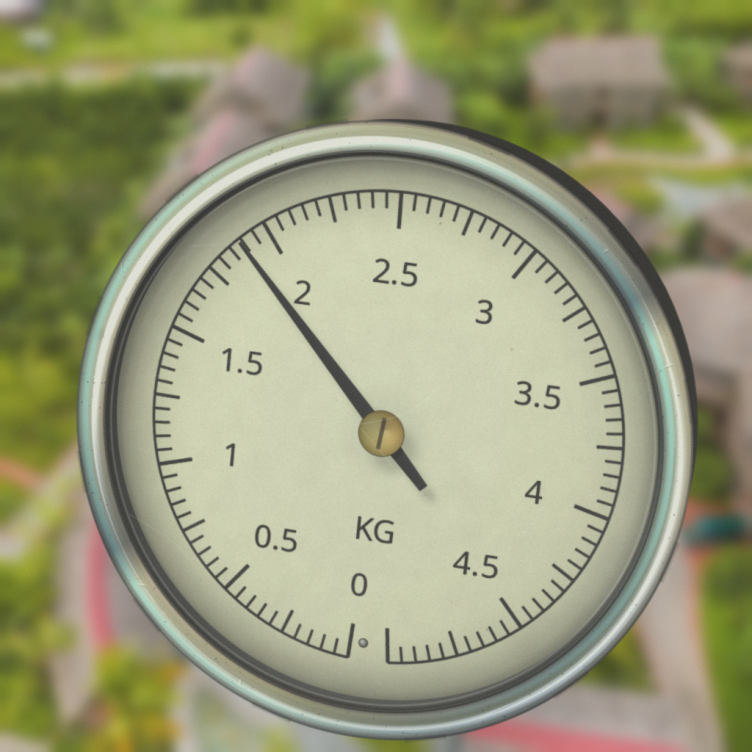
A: 1.9 kg
